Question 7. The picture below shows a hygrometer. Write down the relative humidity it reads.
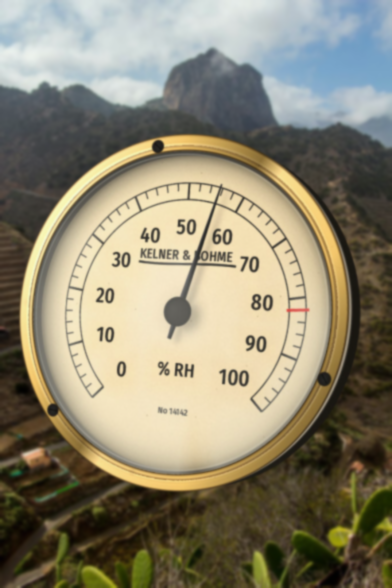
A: 56 %
